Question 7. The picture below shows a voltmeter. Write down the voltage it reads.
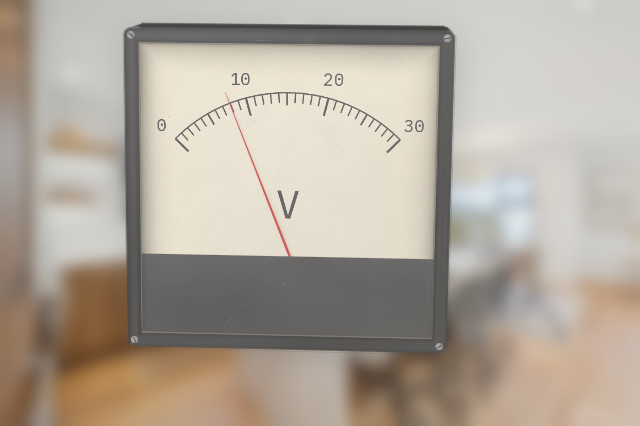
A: 8 V
